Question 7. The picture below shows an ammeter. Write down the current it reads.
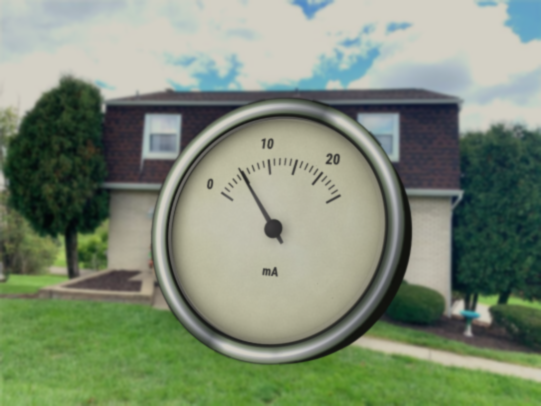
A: 5 mA
